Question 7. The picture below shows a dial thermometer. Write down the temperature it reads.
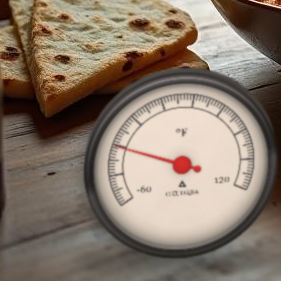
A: -20 °F
